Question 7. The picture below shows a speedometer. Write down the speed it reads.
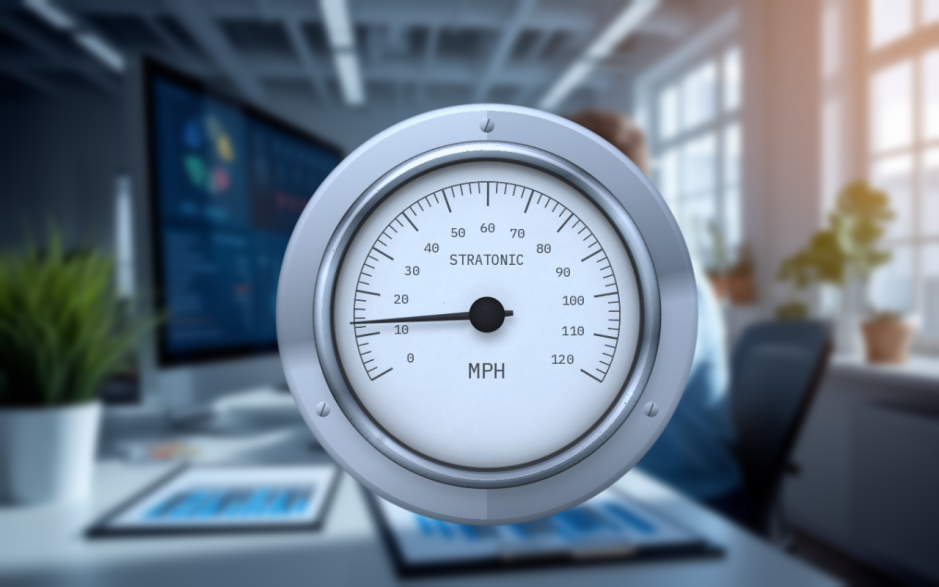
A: 13 mph
